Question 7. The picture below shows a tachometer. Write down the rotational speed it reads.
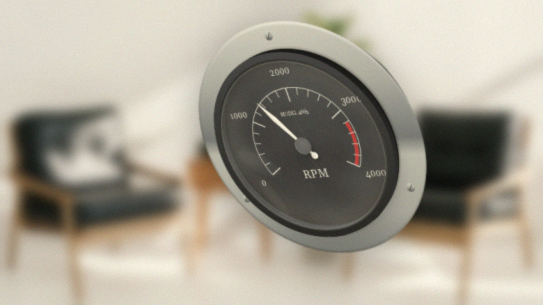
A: 1400 rpm
